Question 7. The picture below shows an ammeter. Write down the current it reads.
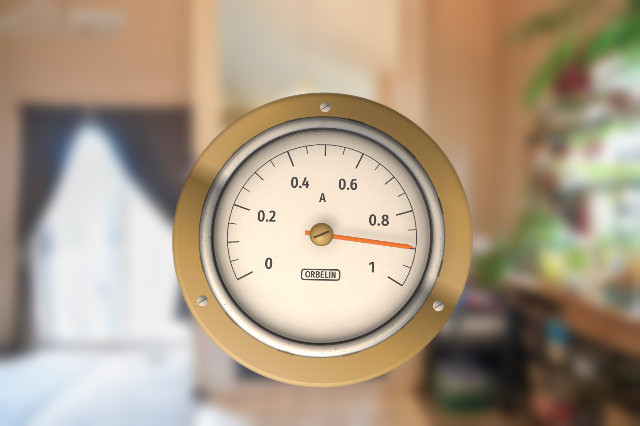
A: 0.9 A
